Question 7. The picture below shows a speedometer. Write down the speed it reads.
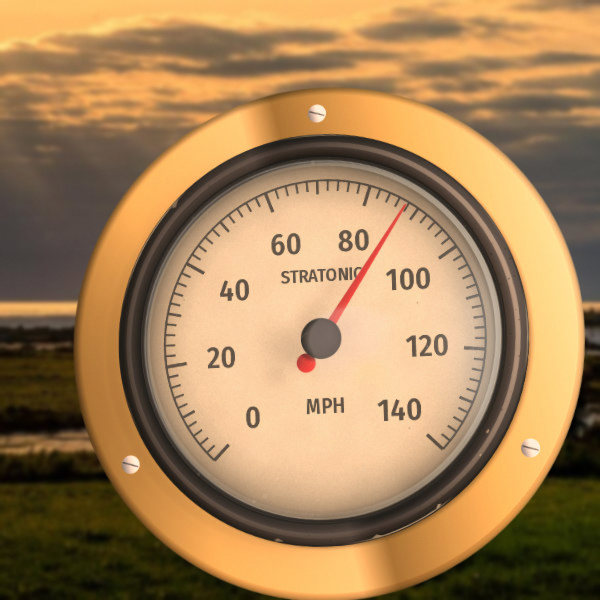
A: 88 mph
